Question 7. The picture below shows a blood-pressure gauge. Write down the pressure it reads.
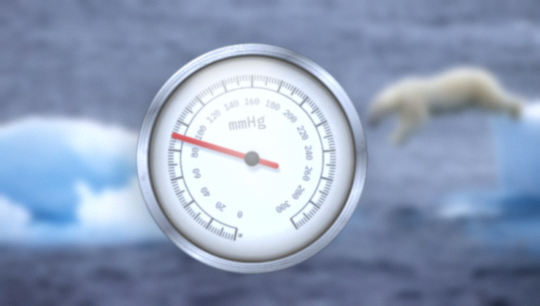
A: 90 mmHg
